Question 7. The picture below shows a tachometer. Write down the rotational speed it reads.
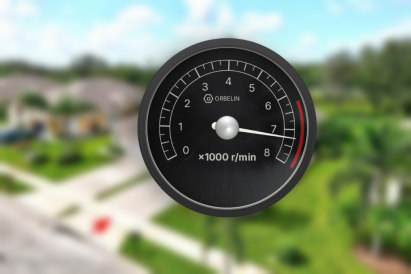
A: 7250 rpm
